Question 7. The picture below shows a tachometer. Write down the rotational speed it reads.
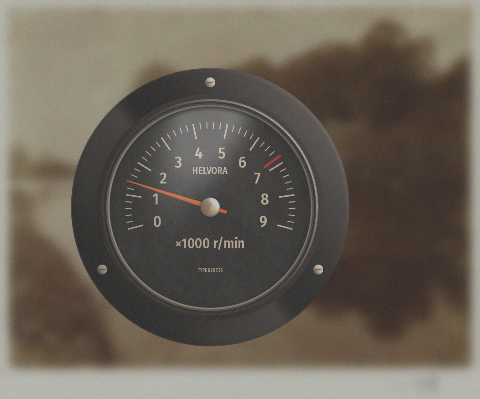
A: 1400 rpm
